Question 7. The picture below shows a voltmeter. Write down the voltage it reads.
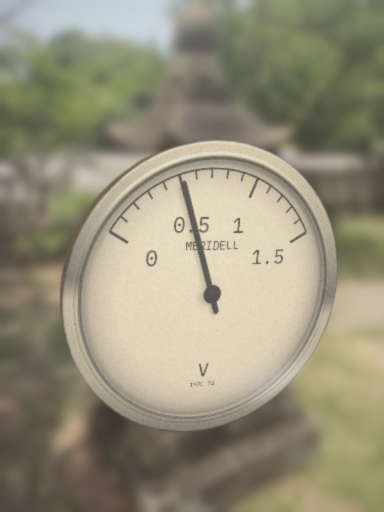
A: 0.5 V
